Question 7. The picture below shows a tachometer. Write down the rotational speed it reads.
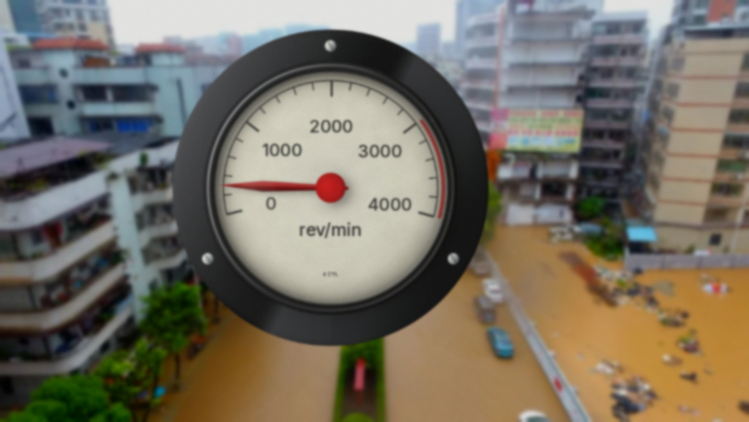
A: 300 rpm
